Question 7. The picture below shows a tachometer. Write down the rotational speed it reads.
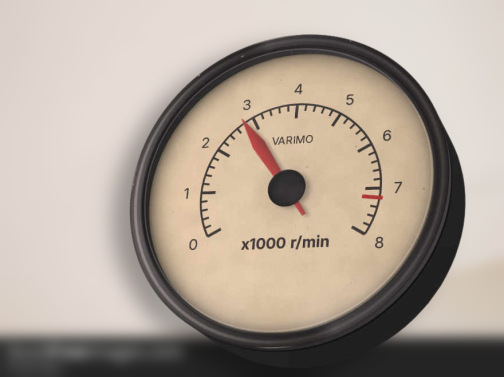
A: 2800 rpm
